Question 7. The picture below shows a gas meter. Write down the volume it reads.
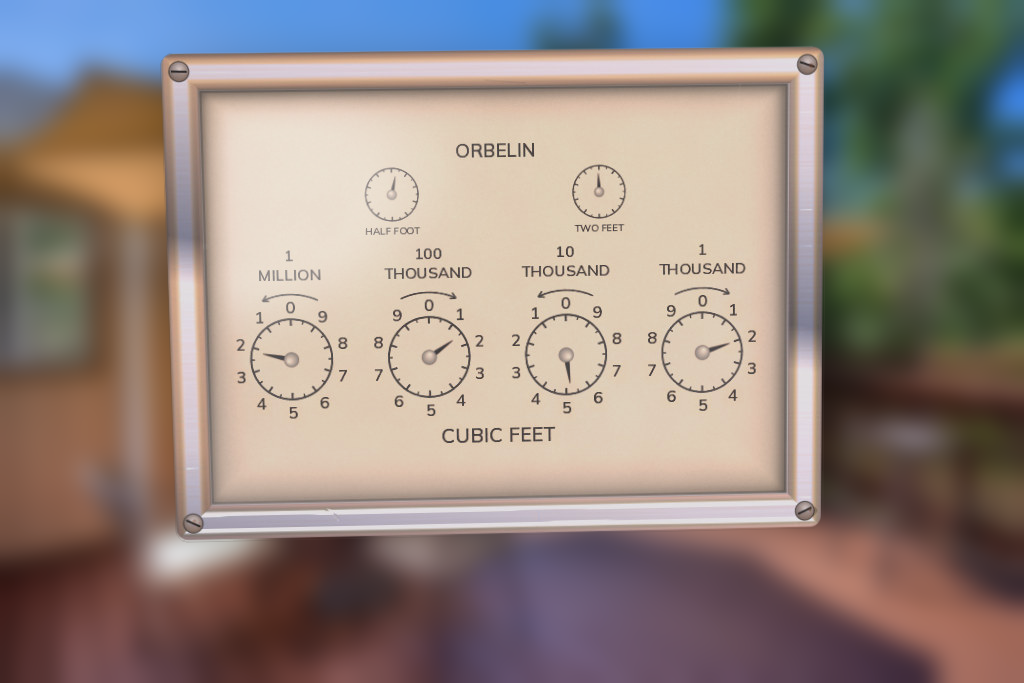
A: 215200 ft³
